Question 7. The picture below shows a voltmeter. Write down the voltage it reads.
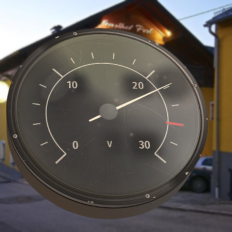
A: 22 V
